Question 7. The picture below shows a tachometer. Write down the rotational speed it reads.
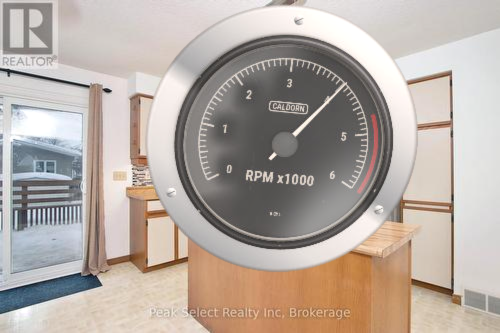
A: 4000 rpm
